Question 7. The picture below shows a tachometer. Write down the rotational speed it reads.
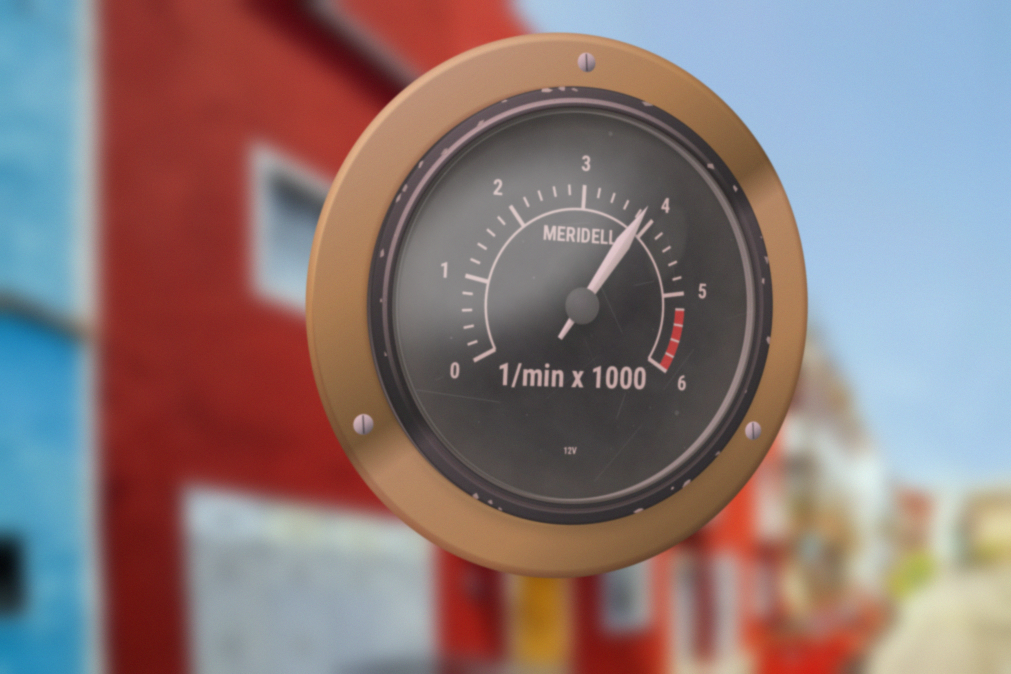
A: 3800 rpm
